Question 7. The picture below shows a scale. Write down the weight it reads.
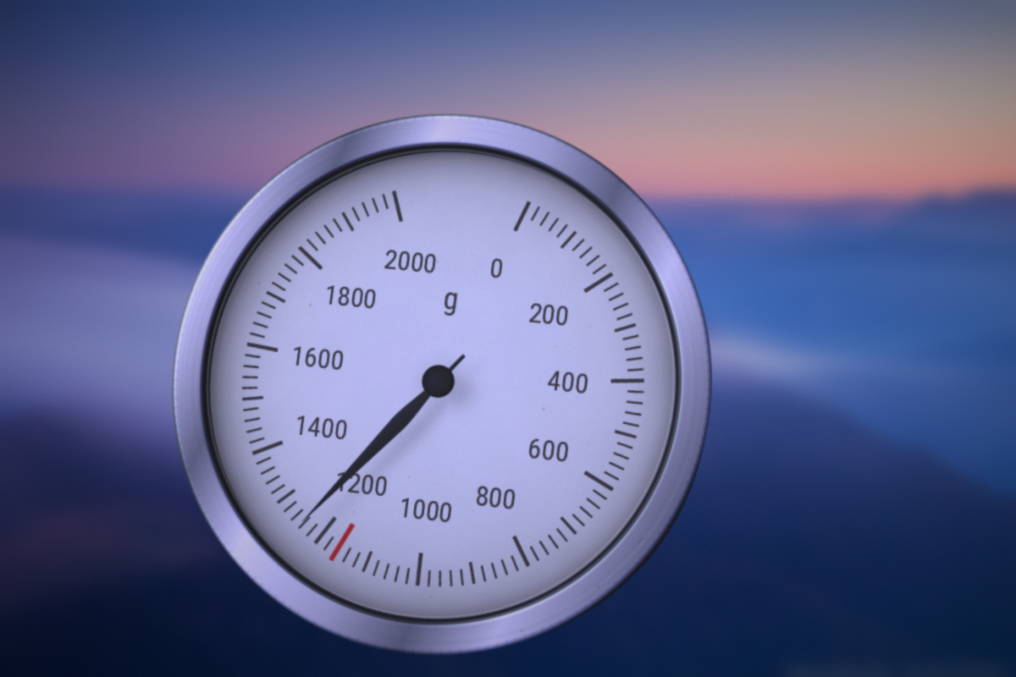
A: 1240 g
